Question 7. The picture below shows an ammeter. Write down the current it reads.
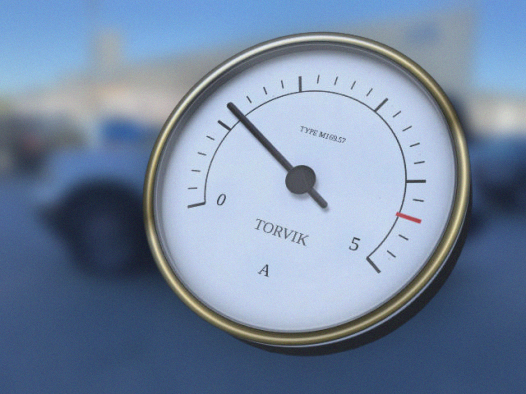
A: 1.2 A
